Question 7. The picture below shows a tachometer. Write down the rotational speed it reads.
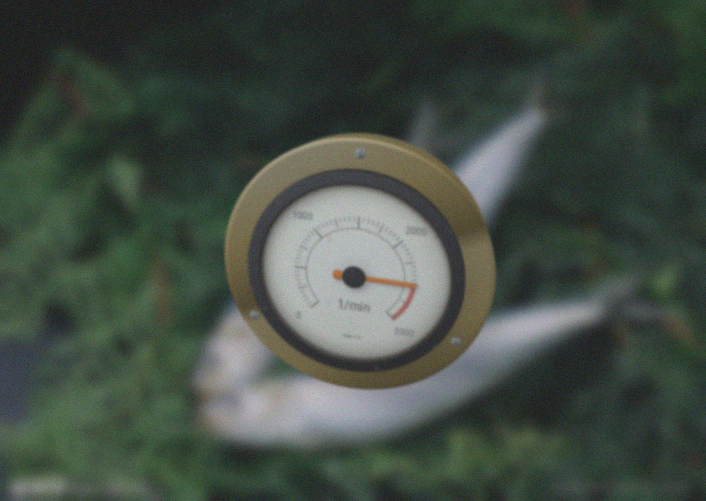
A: 2500 rpm
